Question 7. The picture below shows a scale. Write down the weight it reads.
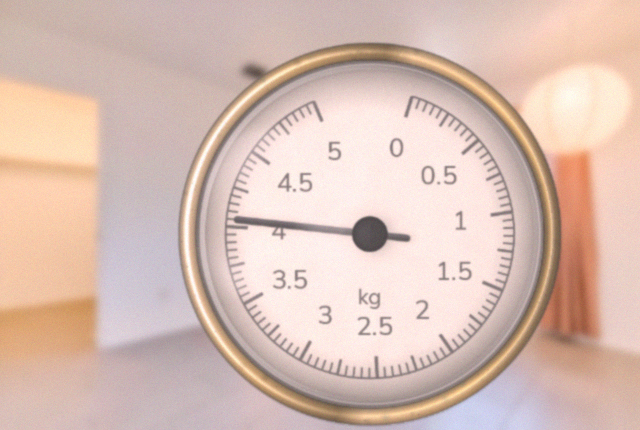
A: 4.05 kg
